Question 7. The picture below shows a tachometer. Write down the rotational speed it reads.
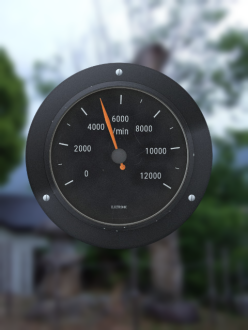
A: 5000 rpm
